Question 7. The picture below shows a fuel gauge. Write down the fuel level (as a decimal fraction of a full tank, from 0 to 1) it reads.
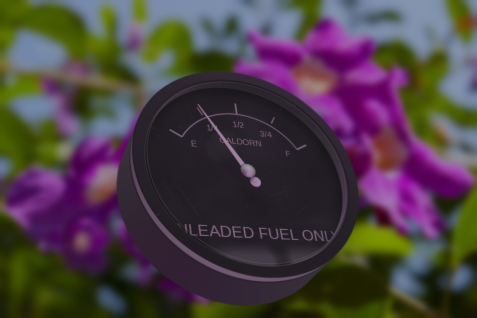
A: 0.25
